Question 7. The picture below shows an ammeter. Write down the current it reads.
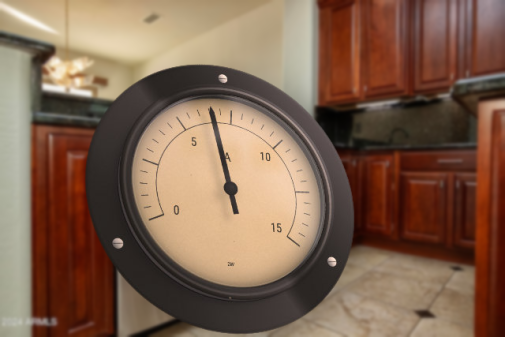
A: 6.5 A
